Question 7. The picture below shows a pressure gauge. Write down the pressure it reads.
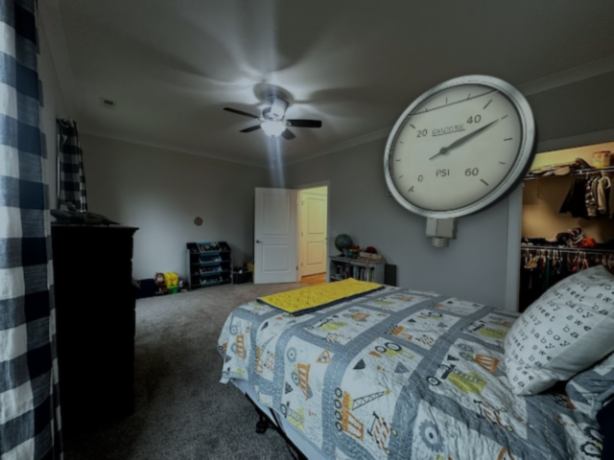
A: 45 psi
